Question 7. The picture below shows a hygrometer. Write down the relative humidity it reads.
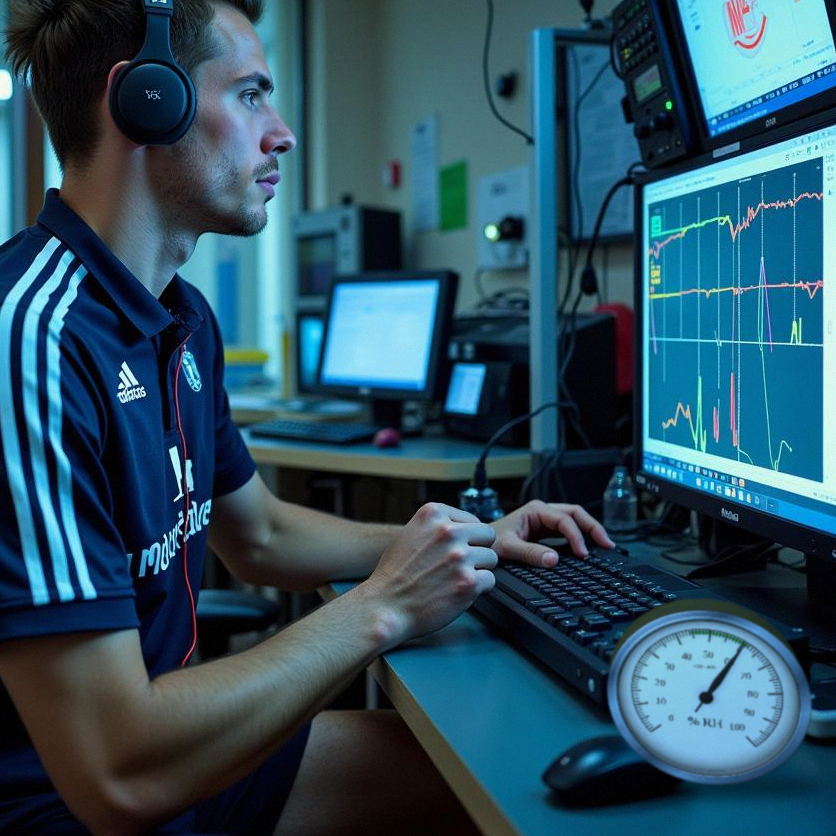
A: 60 %
